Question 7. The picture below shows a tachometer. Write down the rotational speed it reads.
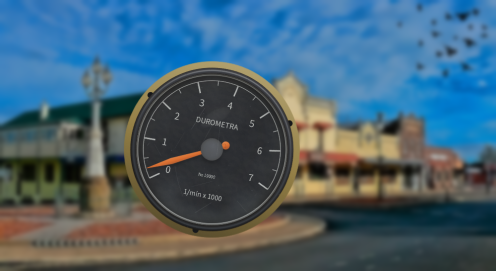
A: 250 rpm
